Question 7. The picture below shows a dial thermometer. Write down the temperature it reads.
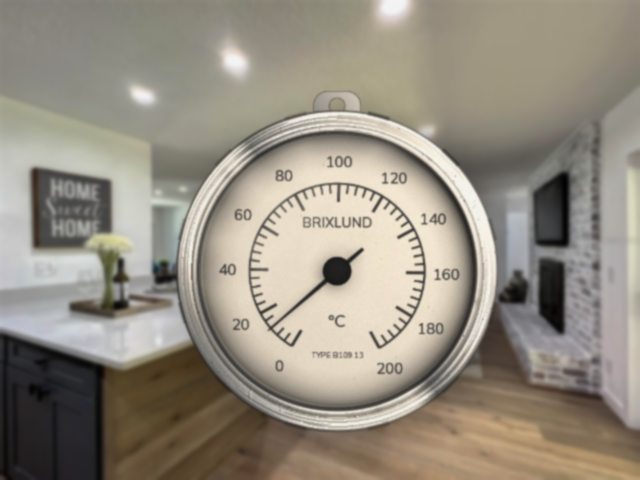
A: 12 °C
